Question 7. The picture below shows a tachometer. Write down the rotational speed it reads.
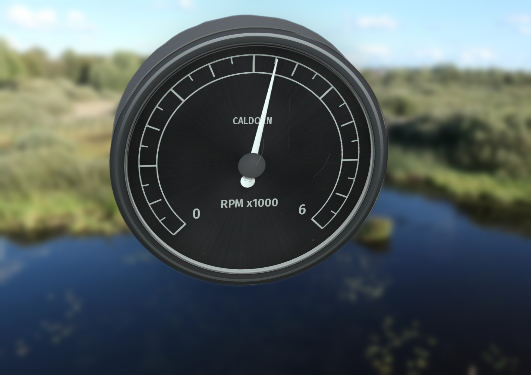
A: 3250 rpm
